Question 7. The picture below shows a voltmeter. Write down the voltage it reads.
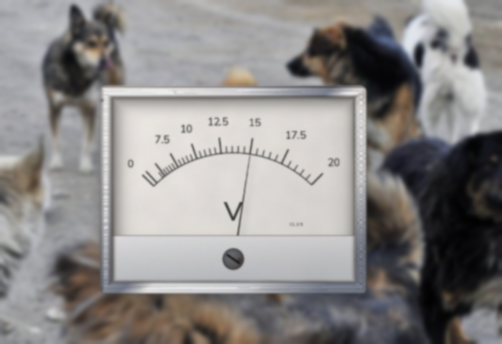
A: 15 V
